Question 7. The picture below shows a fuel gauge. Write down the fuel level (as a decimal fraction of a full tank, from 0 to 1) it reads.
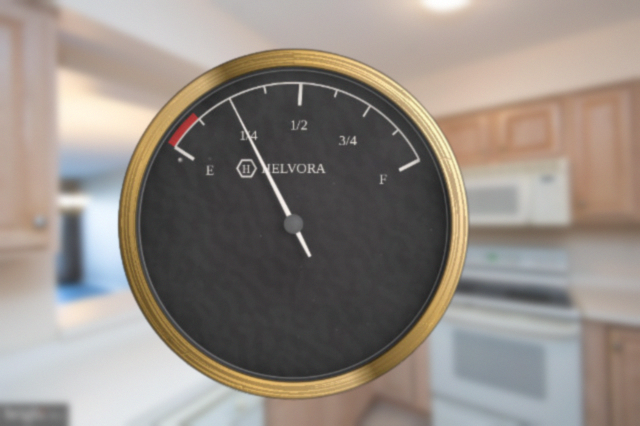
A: 0.25
